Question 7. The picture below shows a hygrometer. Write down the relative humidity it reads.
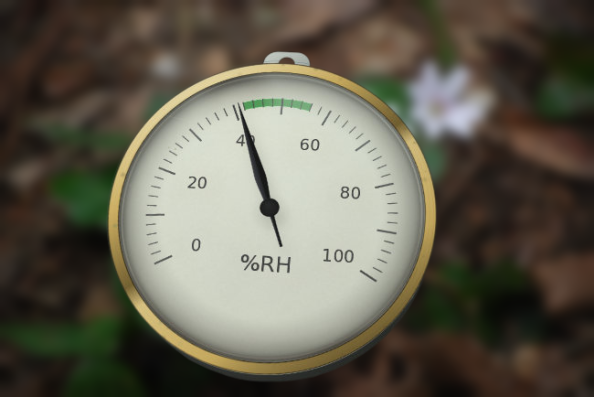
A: 41 %
